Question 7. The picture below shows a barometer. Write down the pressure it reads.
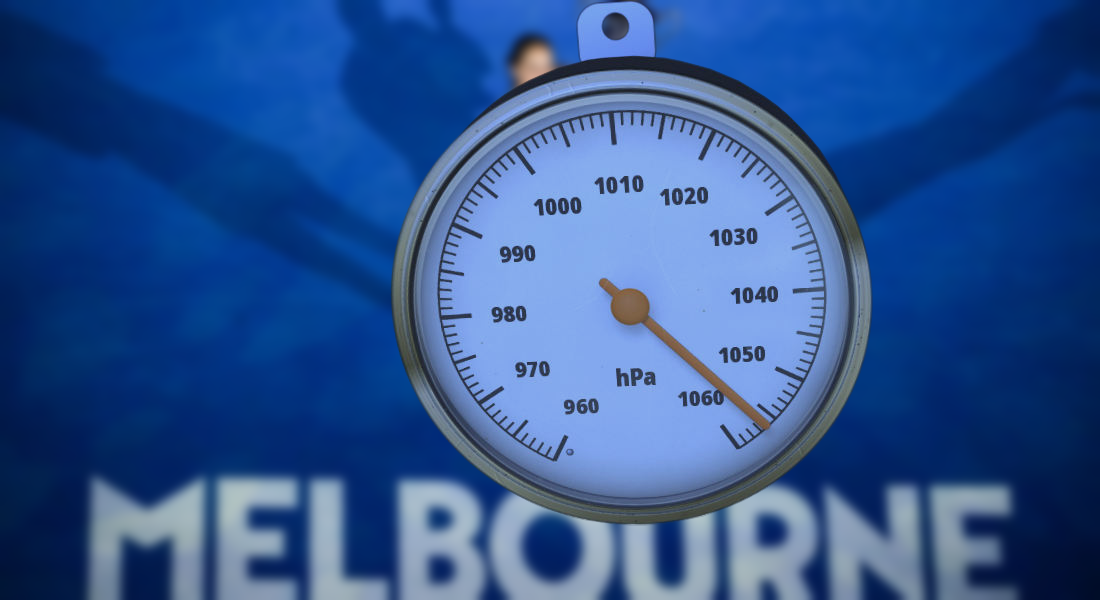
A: 1056 hPa
